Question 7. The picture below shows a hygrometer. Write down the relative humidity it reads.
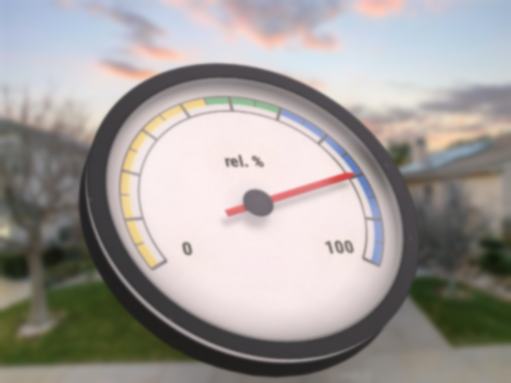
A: 80 %
